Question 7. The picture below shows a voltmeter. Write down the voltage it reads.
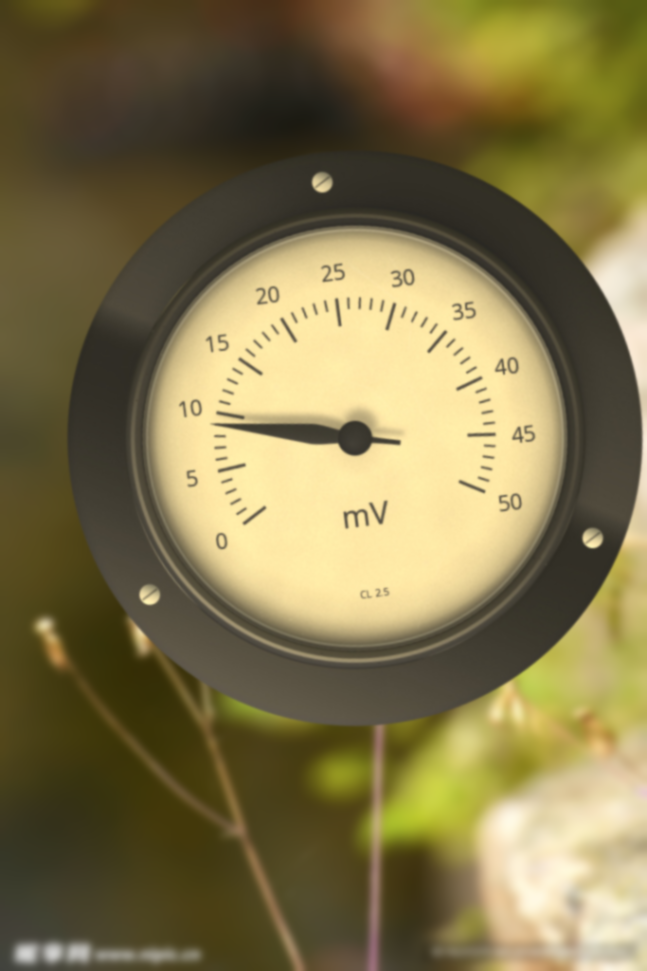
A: 9 mV
